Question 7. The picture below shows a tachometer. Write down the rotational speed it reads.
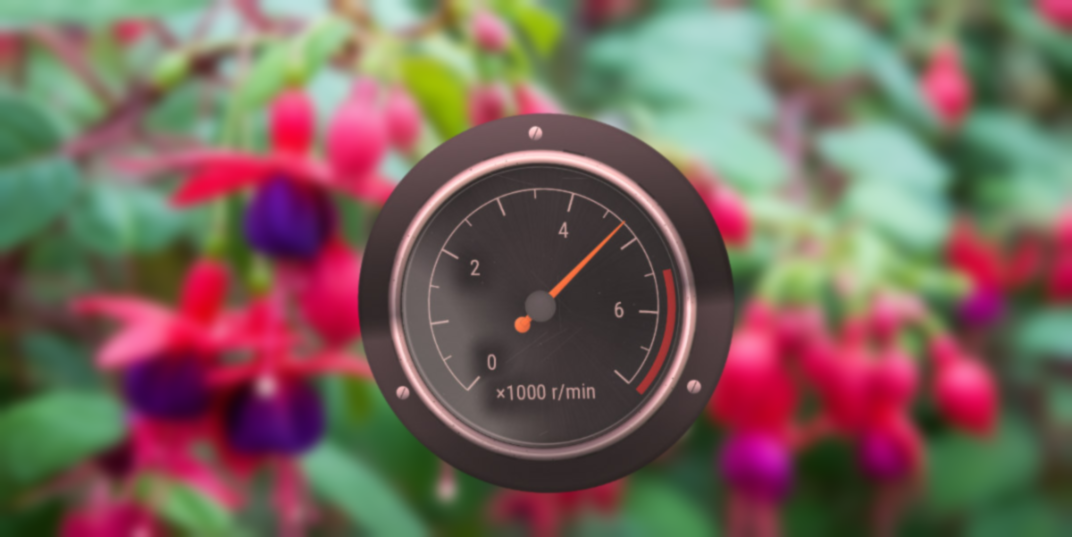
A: 4750 rpm
